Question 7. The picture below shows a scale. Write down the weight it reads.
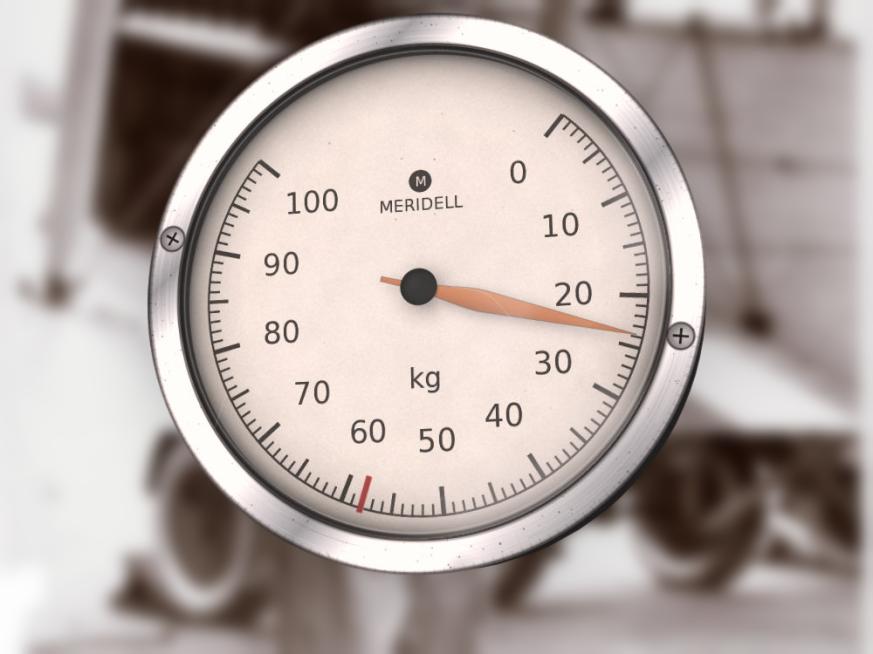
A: 24 kg
